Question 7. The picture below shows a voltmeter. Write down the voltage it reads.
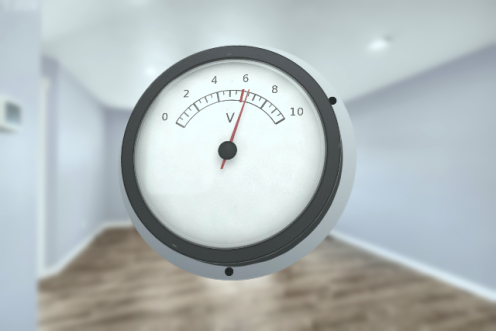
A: 6.5 V
